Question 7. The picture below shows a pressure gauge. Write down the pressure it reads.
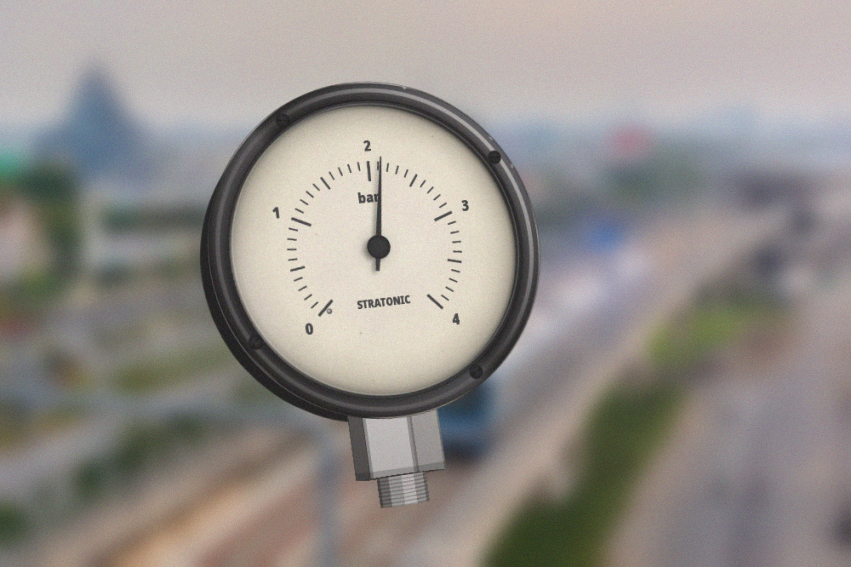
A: 2.1 bar
